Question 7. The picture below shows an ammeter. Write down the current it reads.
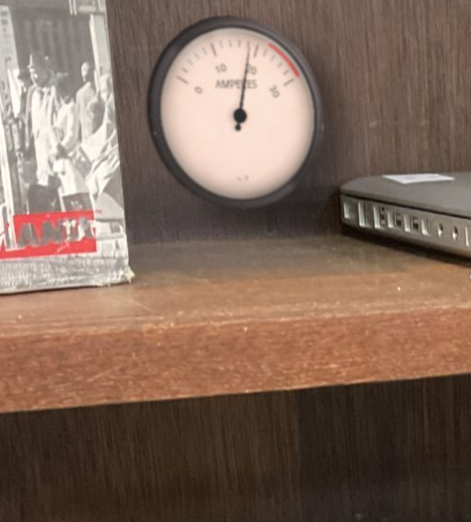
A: 18 A
